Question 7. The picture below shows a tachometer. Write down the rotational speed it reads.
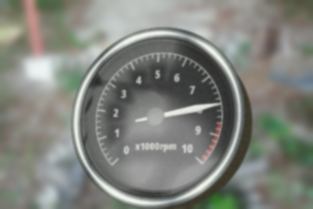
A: 8000 rpm
